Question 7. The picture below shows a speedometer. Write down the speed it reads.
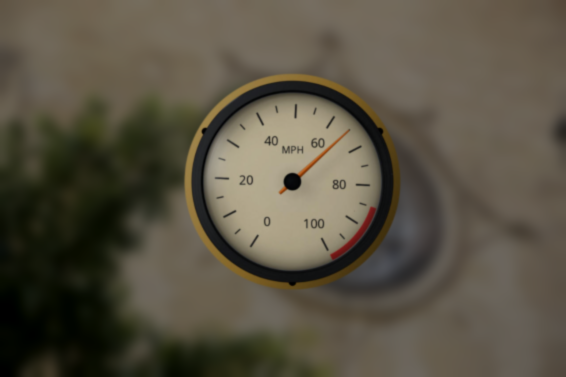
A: 65 mph
